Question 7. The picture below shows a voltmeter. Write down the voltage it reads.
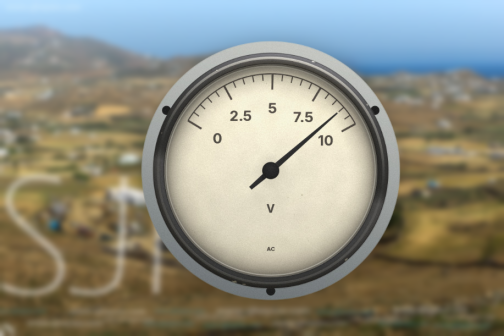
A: 9 V
